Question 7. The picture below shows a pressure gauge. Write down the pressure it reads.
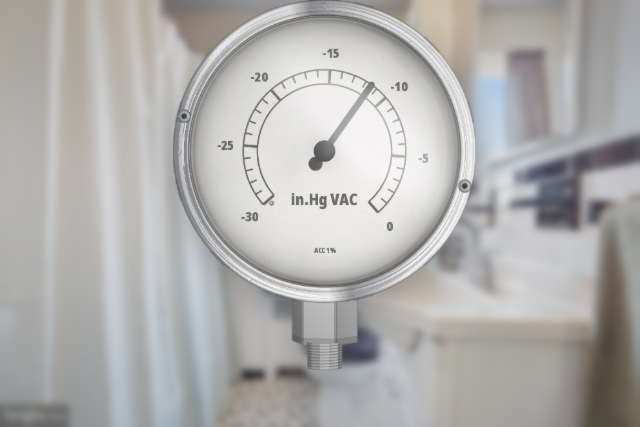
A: -11.5 inHg
